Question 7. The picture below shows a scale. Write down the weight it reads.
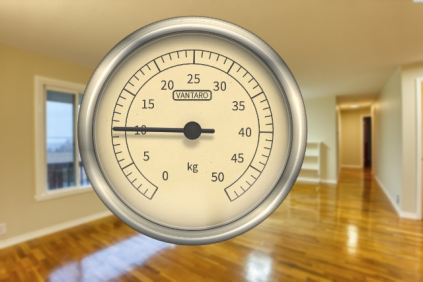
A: 10 kg
